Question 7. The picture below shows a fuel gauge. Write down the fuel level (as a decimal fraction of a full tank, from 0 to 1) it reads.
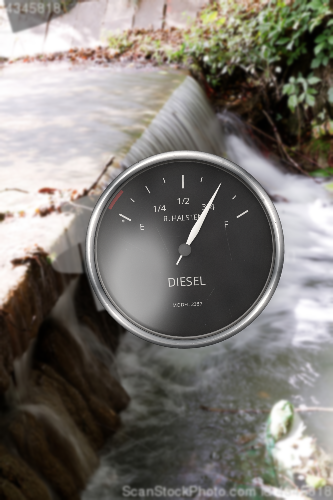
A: 0.75
